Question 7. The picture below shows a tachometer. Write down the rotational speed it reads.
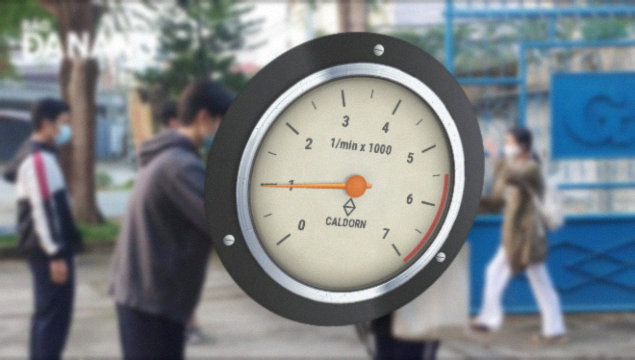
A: 1000 rpm
